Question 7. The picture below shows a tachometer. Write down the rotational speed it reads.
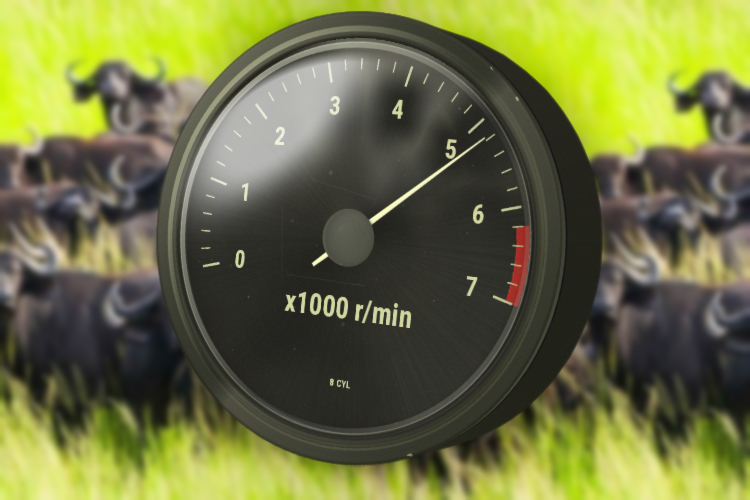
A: 5200 rpm
